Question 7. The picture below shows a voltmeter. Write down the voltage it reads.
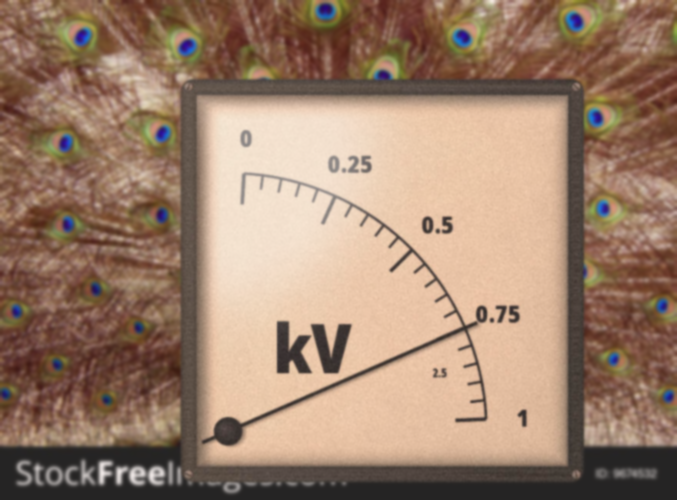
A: 0.75 kV
